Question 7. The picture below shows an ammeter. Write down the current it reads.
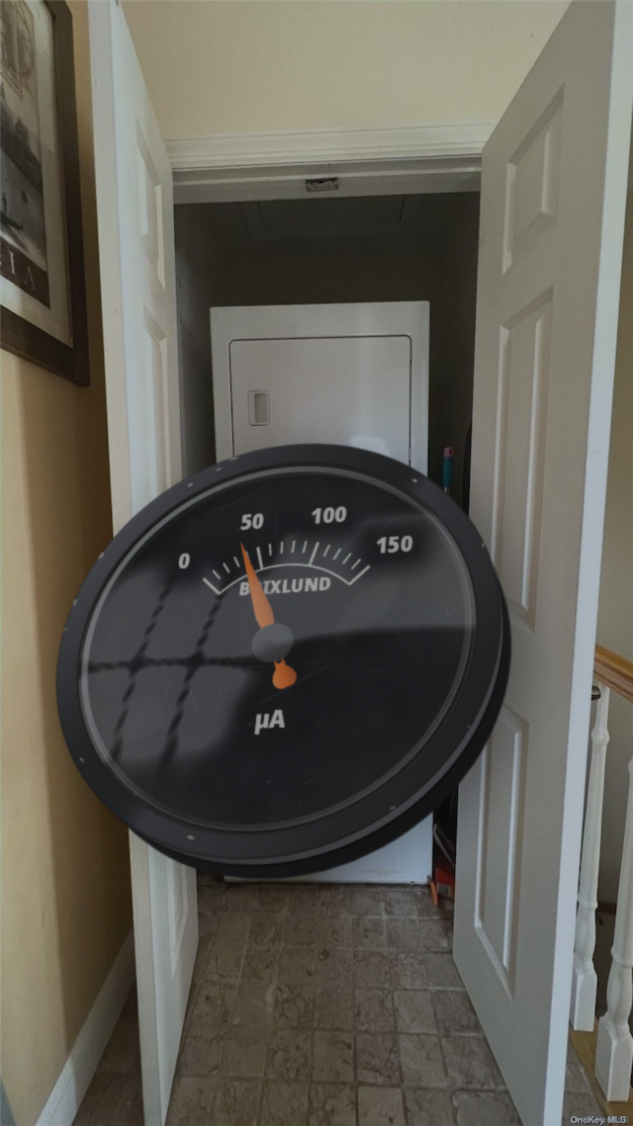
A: 40 µA
